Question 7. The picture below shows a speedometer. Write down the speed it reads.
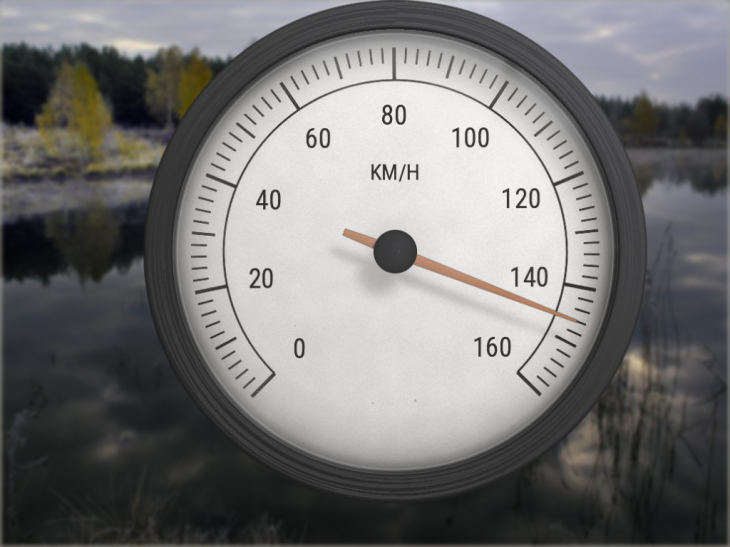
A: 146 km/h
